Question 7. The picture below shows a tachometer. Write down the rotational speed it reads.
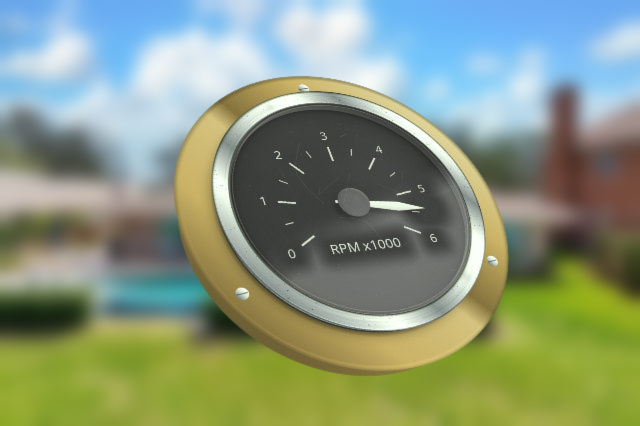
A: 5500 rpm
